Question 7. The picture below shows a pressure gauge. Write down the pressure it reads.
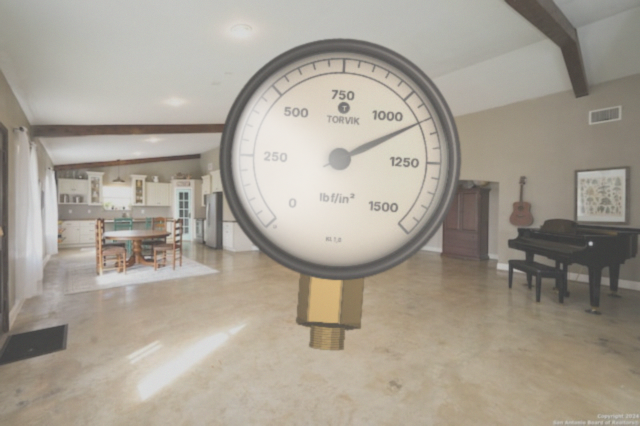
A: 1100 psi
